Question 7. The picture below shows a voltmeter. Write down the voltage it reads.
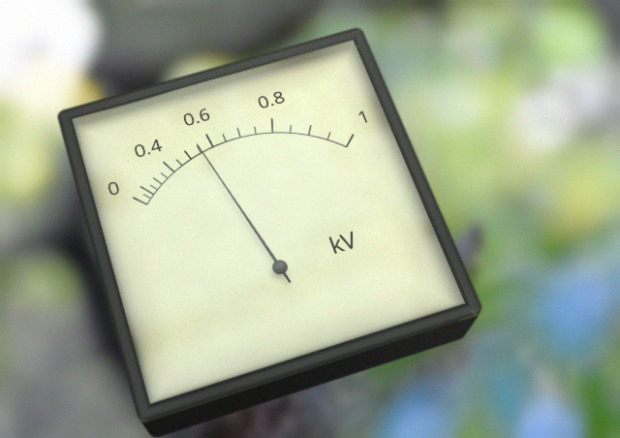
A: 0.55 kV
